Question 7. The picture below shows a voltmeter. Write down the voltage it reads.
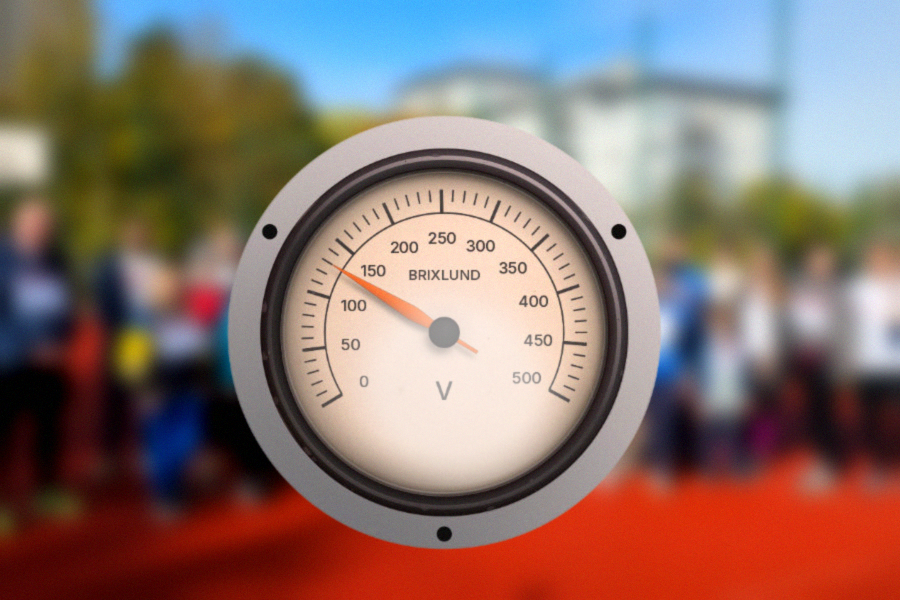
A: 130 V
